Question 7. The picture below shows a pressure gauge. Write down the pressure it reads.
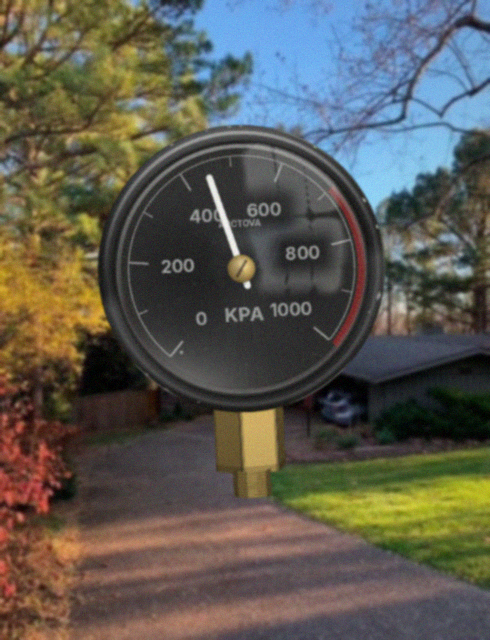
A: 450 kPa
